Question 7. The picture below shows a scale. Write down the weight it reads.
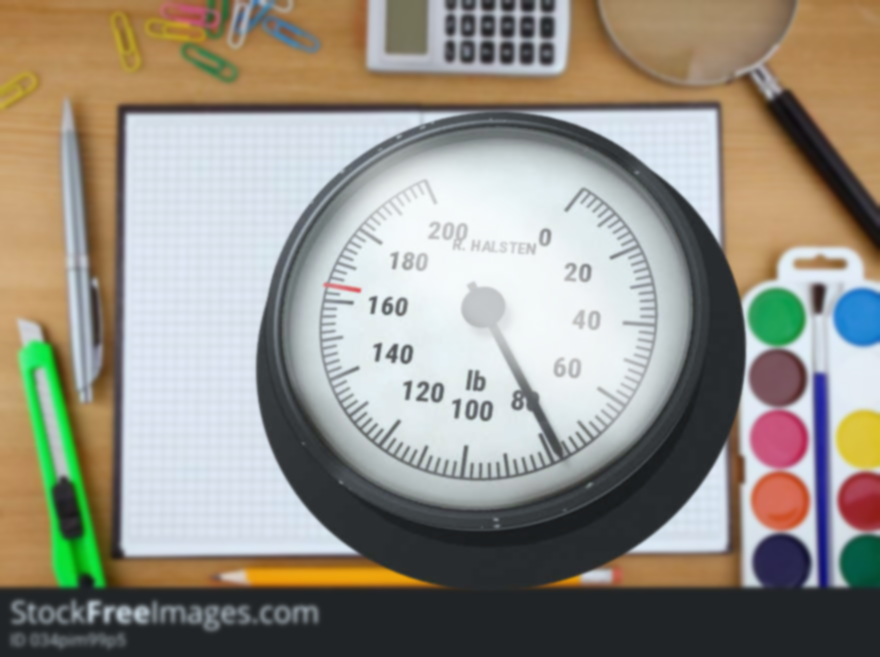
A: 78 lb
